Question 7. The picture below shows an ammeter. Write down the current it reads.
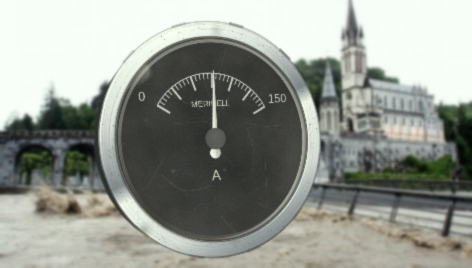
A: 75 A
